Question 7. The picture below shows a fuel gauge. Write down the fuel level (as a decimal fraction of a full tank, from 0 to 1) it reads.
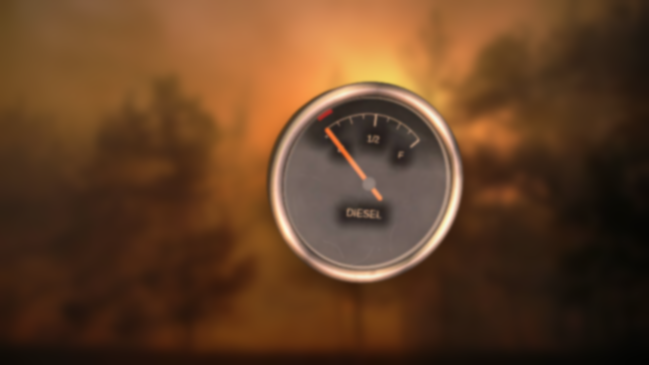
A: 0
